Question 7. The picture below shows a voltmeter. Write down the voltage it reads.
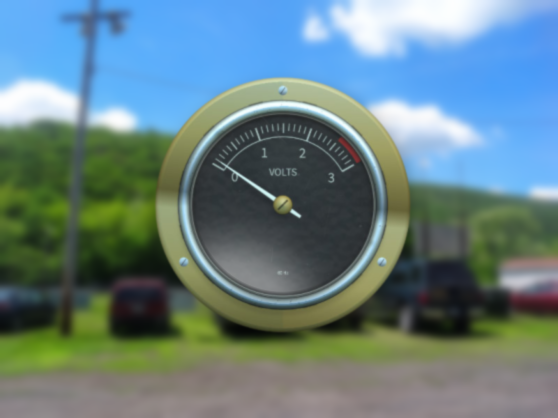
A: 0.1 V
